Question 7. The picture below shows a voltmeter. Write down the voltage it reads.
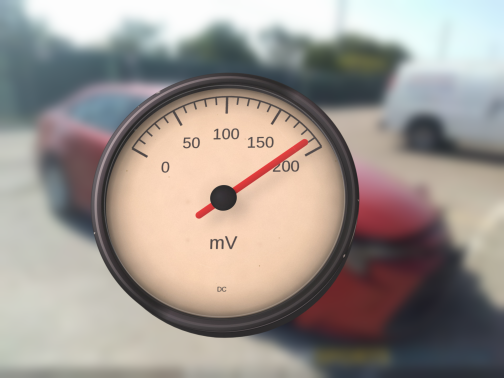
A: 190 mV
